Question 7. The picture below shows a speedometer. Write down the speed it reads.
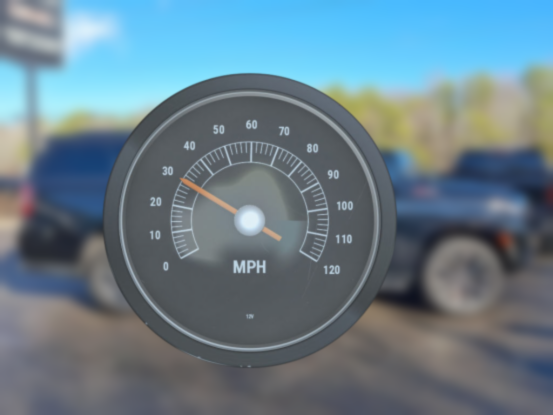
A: 30 mph
